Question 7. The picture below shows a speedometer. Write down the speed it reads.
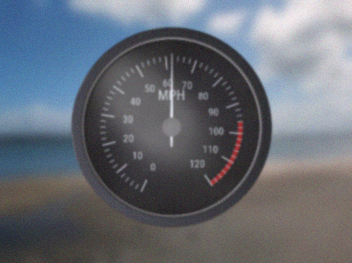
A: 62 mph
